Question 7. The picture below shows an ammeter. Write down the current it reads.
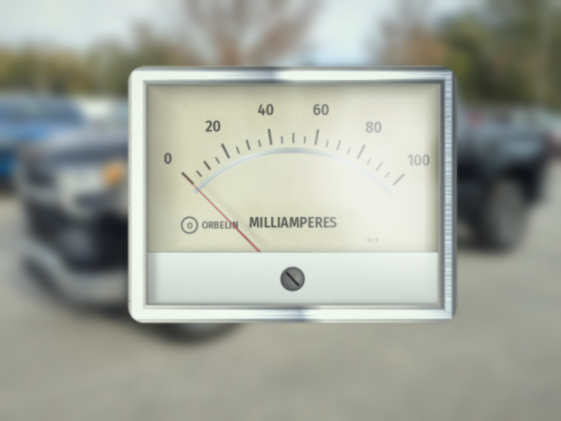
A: 0 mA
